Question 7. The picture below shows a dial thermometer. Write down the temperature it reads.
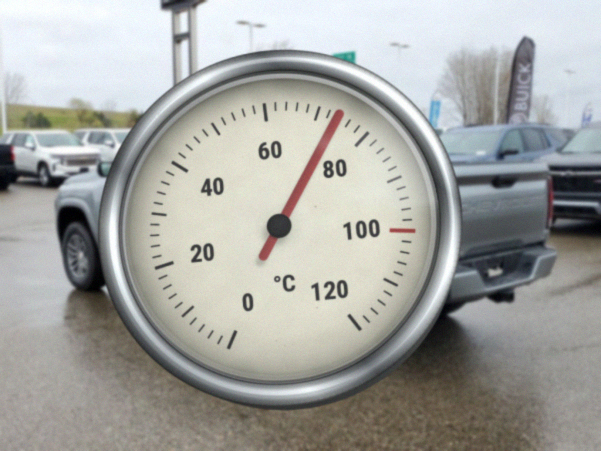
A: 74 °C
